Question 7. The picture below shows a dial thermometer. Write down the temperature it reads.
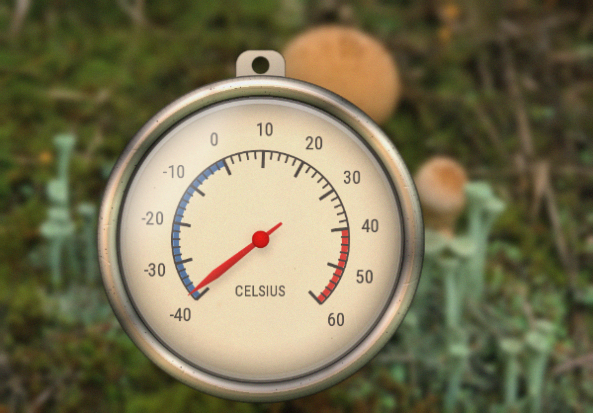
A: -38 °C
